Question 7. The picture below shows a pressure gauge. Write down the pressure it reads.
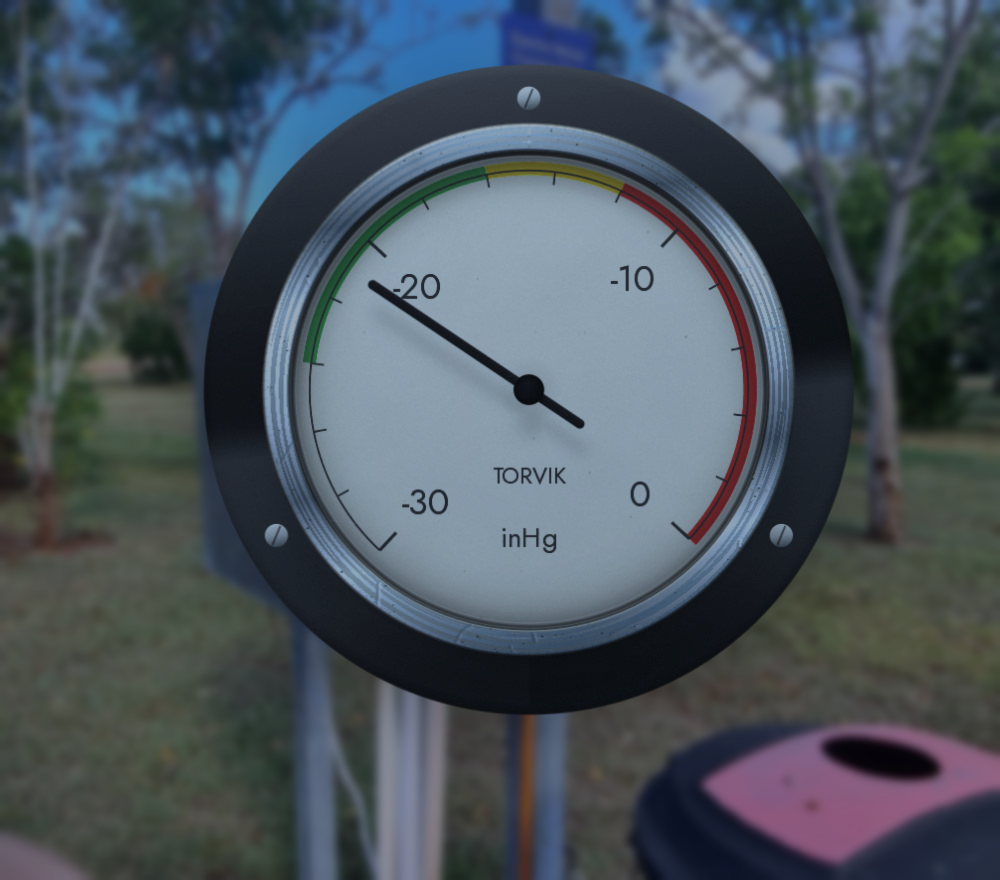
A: -21 inHg
